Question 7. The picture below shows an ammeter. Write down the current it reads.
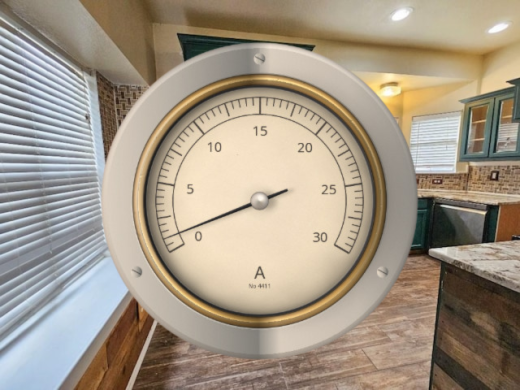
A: 1 A
